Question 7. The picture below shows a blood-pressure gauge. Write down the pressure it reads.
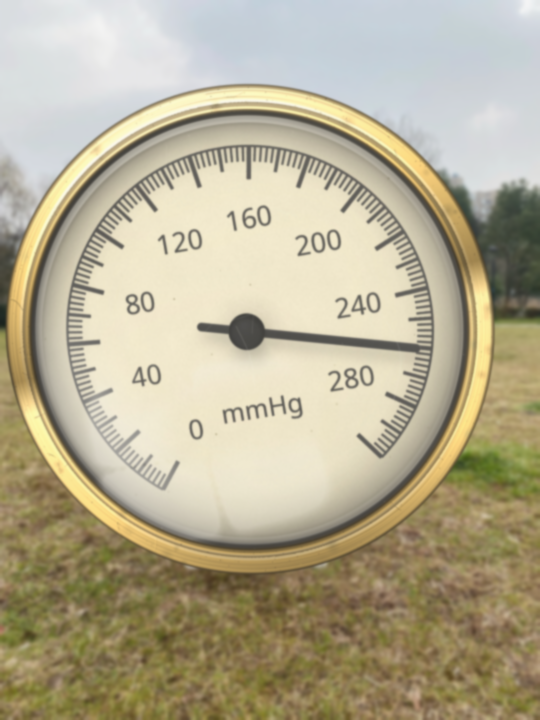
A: 260 mmHg
